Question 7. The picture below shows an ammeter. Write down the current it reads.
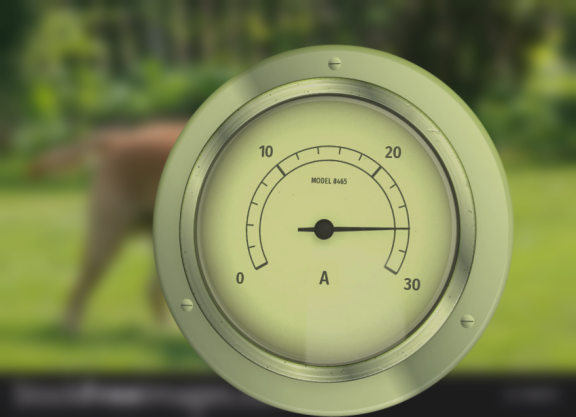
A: 26 A
